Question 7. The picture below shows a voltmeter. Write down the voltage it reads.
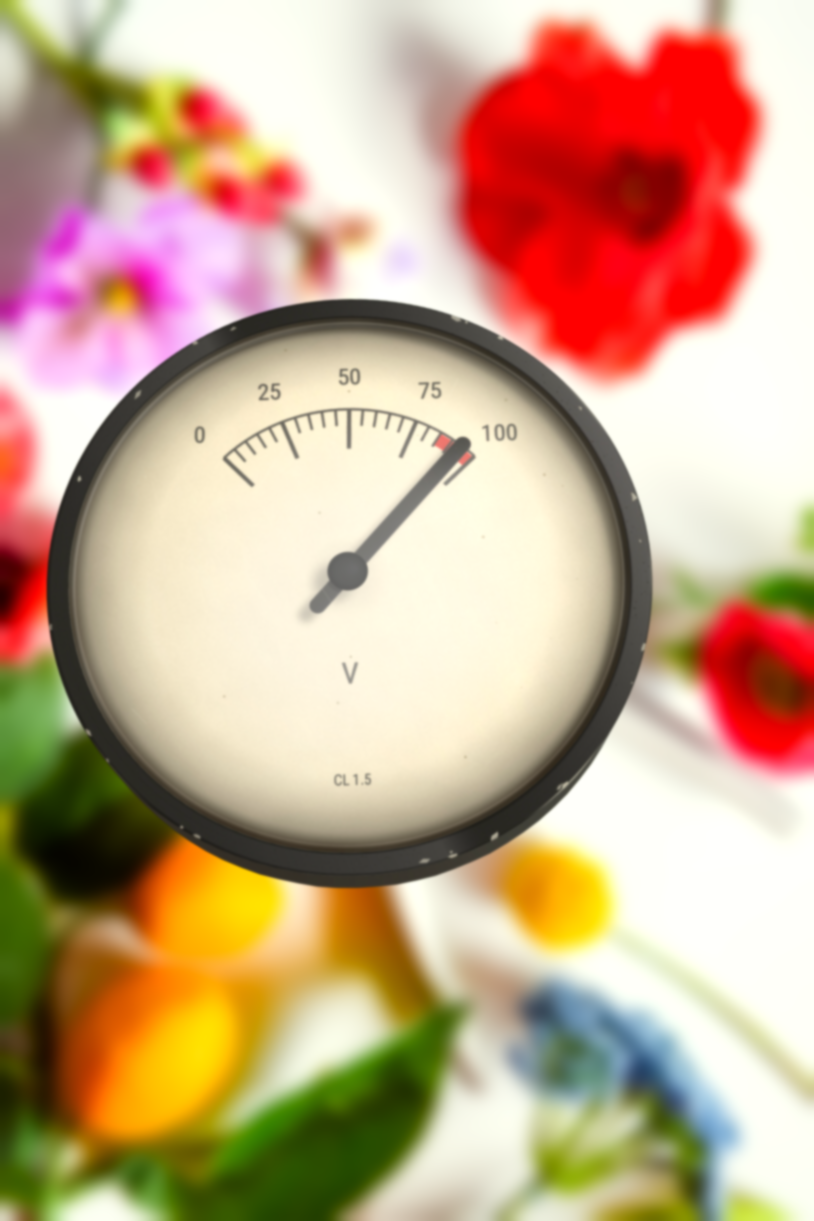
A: 95 V
